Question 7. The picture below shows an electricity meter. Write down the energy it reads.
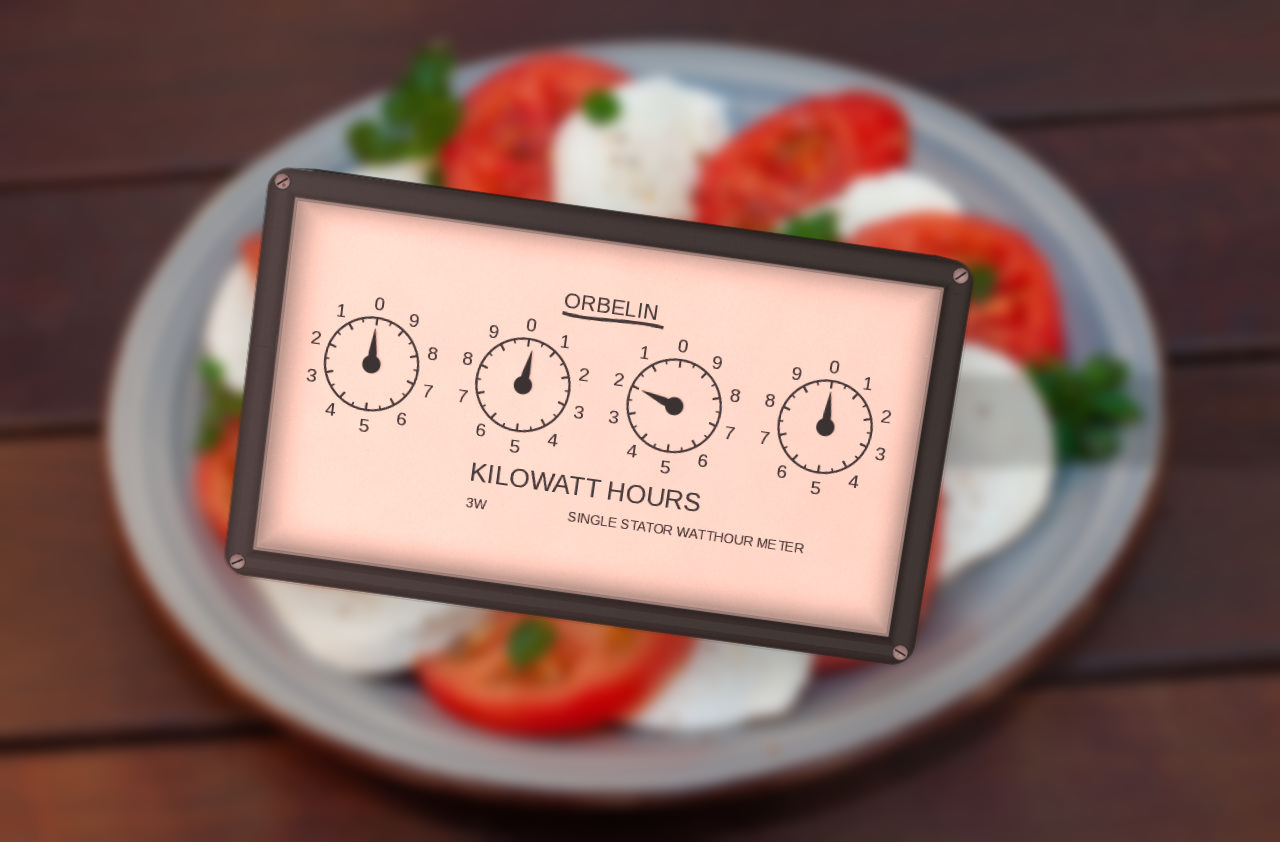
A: 20 kWh
